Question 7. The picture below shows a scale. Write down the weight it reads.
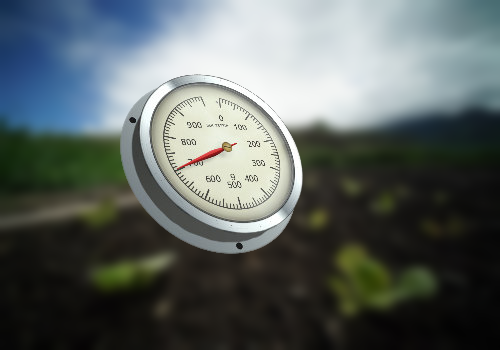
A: 700 g
